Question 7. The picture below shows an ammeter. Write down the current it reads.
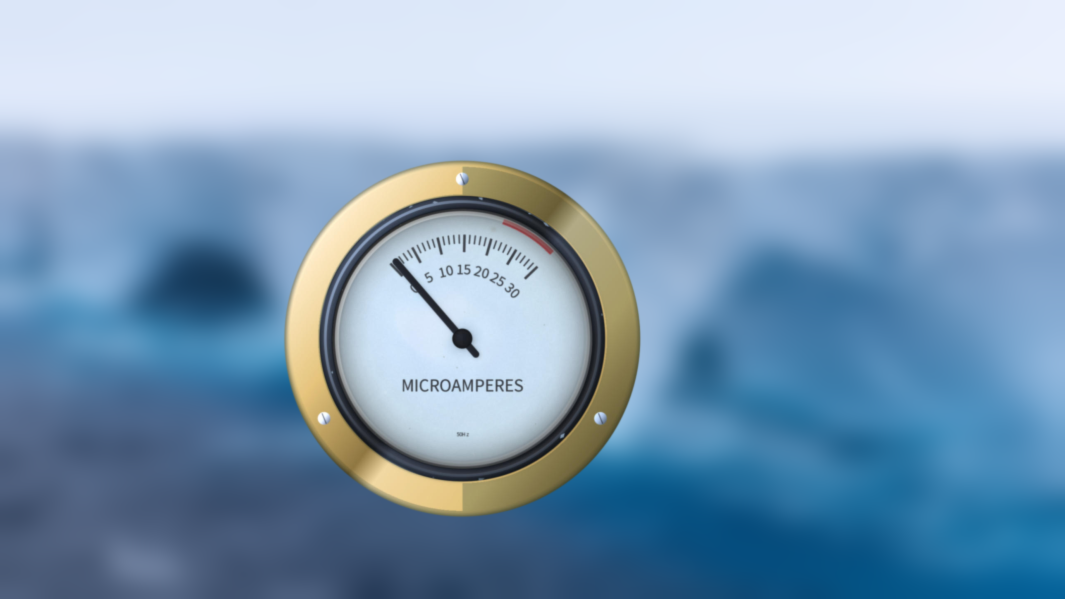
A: 1 µA
